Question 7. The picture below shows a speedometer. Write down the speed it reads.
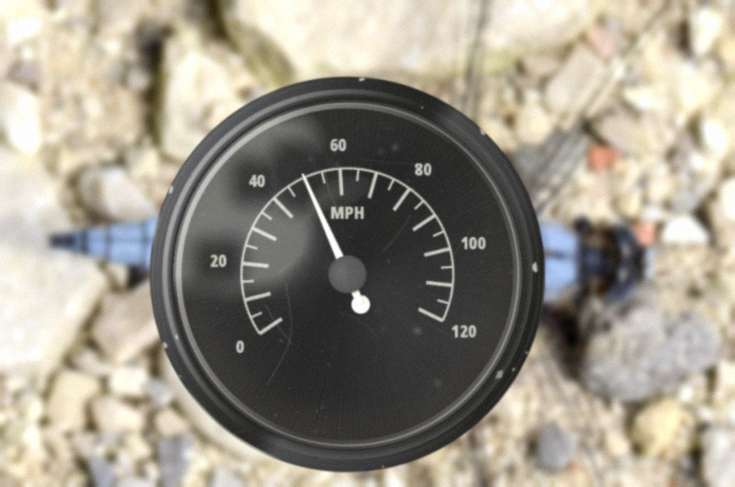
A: 50 mph
